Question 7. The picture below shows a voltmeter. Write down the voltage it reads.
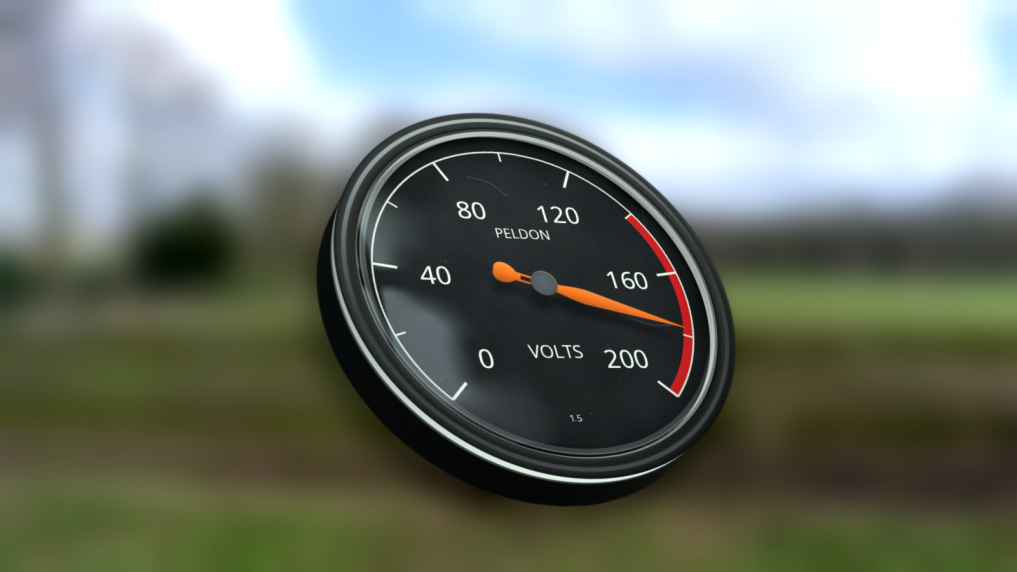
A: 180 V
